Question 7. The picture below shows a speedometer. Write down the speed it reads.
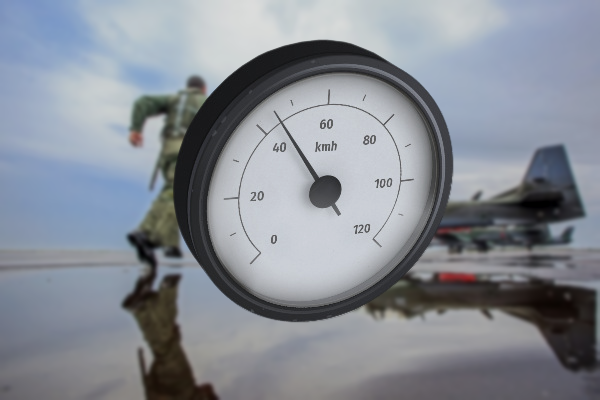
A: 45 km/h
